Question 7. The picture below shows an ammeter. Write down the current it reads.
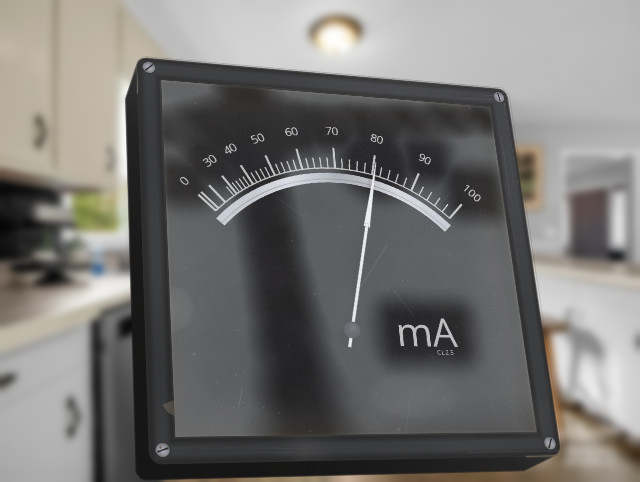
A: 80 mA
